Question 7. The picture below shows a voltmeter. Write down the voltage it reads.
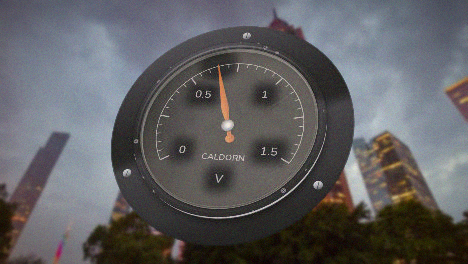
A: 0.65 V
